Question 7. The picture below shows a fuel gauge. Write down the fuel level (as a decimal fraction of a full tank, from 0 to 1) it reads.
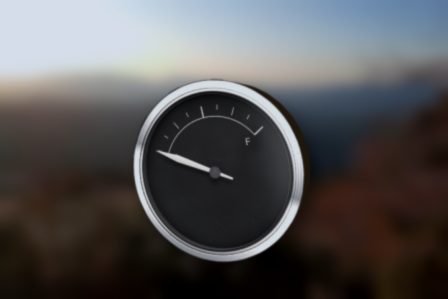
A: 0
